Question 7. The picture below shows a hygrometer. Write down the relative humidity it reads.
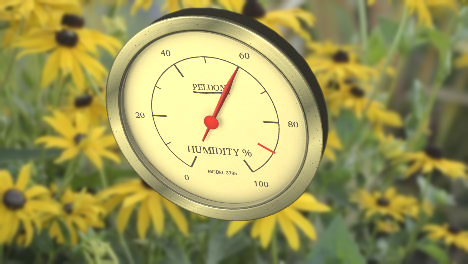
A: 60 %
